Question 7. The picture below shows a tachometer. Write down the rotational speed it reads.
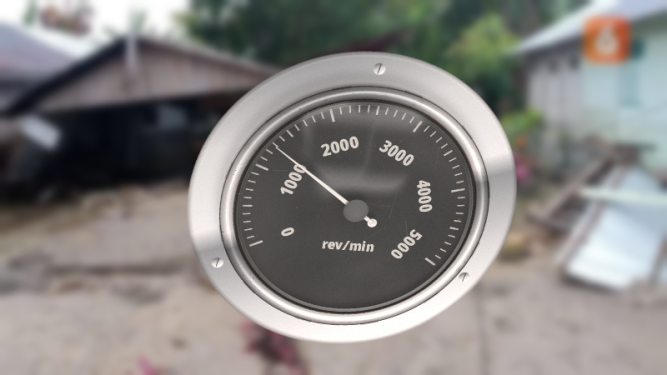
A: 1300 rpm
